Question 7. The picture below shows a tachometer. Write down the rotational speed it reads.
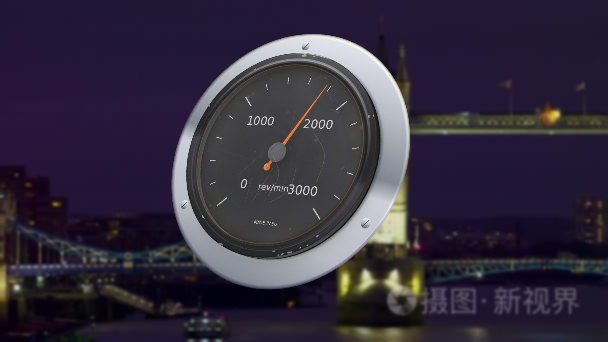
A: 1800 rpm
